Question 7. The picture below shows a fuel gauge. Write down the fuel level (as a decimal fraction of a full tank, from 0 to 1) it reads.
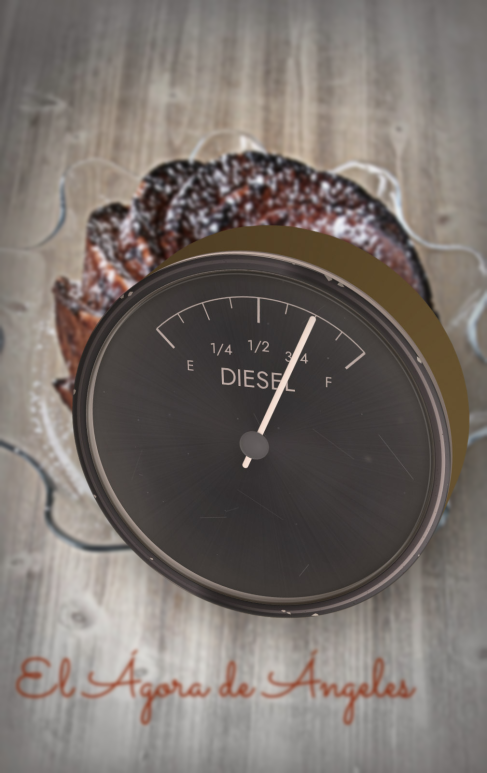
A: 0.75
